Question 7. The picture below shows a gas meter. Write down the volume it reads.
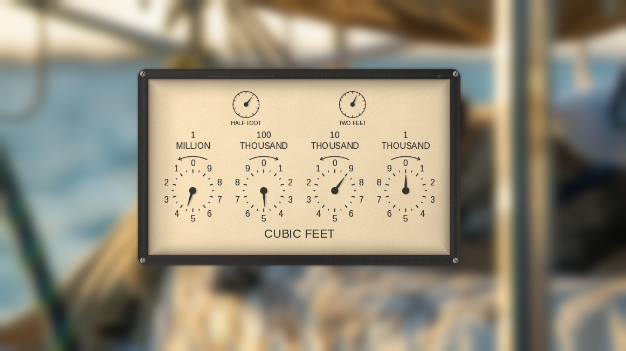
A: 449000 ft³
